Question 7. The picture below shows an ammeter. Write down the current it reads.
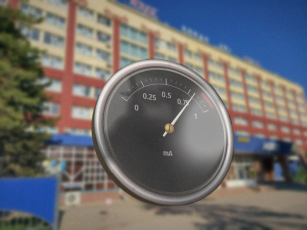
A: 0.8 mA
